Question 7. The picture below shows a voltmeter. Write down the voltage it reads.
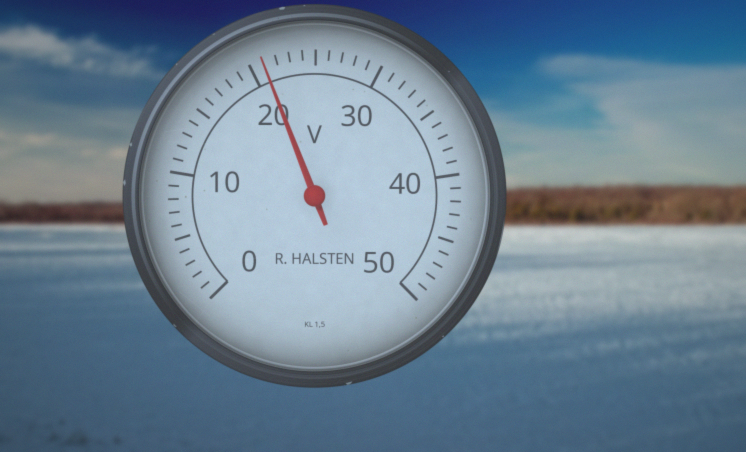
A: 21 V
